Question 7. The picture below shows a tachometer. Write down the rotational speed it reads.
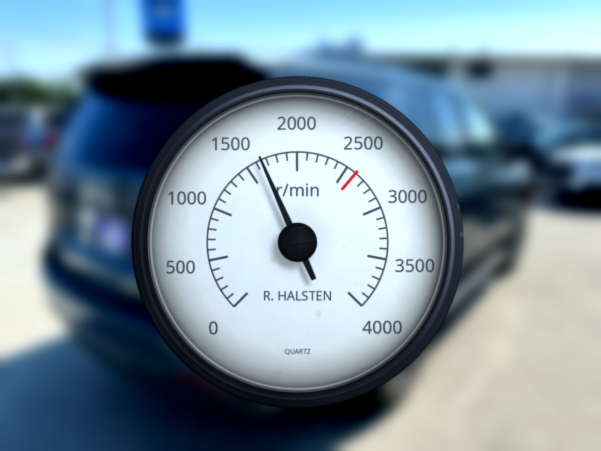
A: 1650 rpm
